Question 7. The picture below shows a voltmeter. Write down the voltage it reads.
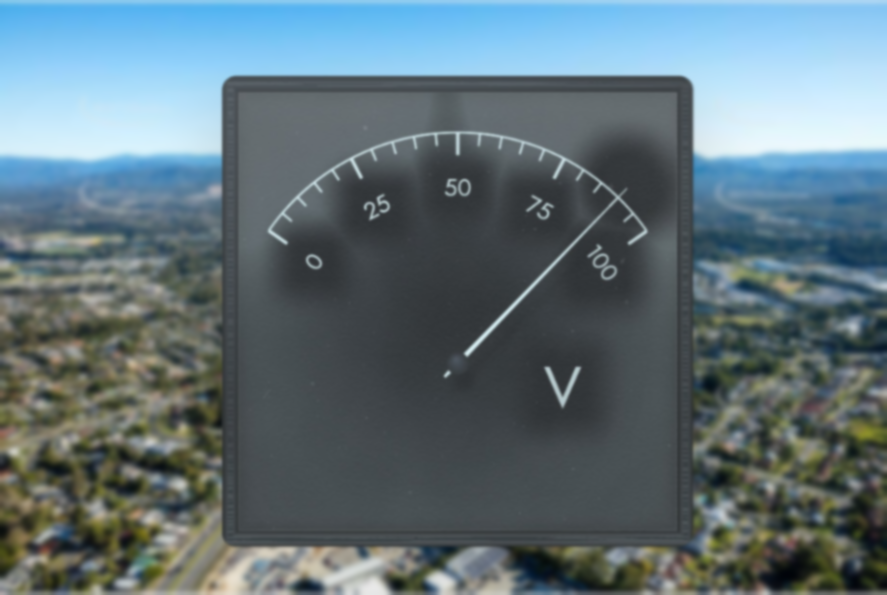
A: 90 V
